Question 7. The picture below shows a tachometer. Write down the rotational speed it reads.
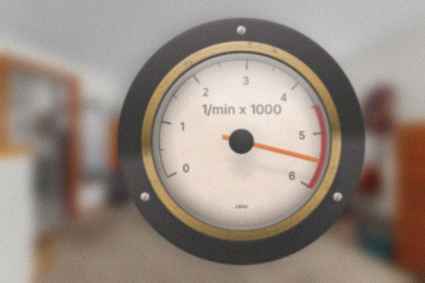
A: 5500 rpm
